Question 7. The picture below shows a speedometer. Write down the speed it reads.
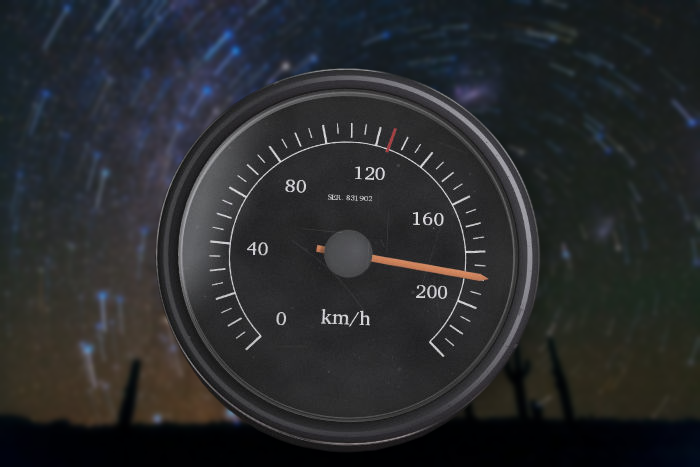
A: 190 km/h
